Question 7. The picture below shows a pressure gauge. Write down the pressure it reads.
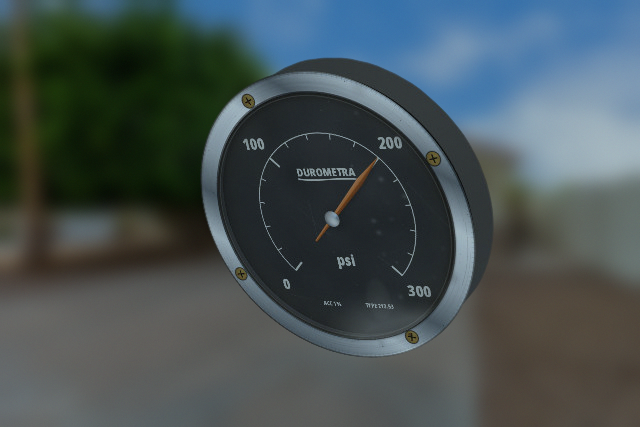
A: 200 psi
